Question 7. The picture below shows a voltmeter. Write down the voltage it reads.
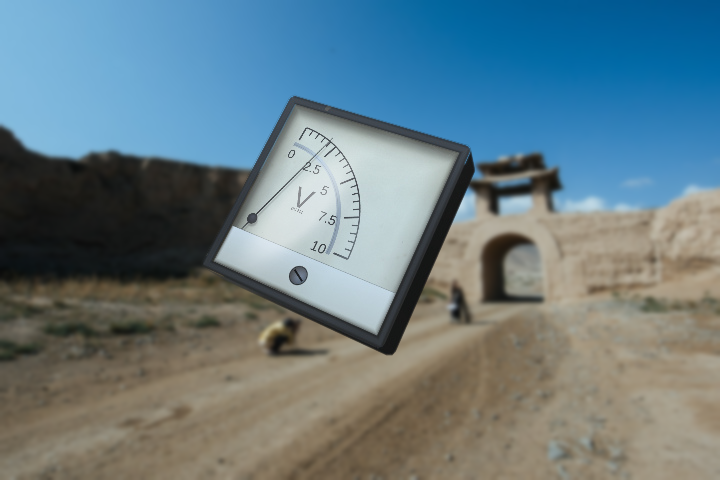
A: 2 V
